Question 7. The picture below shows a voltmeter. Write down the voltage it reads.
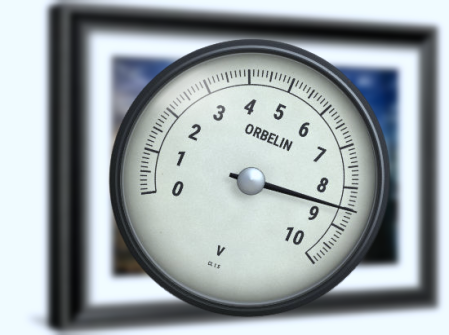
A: 8.5 V
